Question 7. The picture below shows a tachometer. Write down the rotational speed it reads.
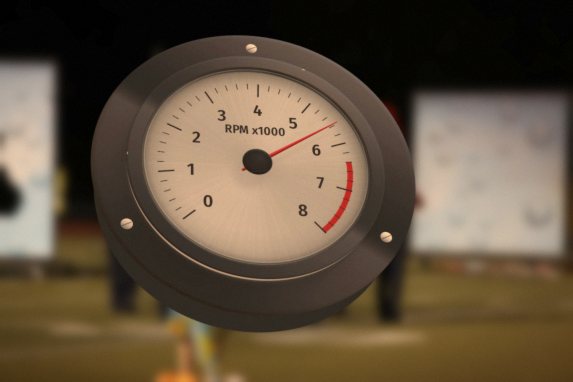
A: 5600 rpm
